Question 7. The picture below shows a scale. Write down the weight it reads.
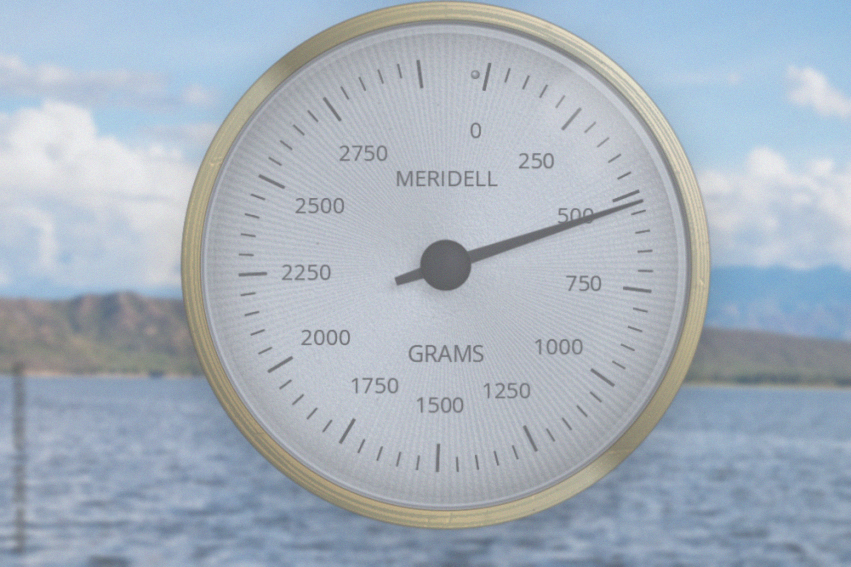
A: 525 g
